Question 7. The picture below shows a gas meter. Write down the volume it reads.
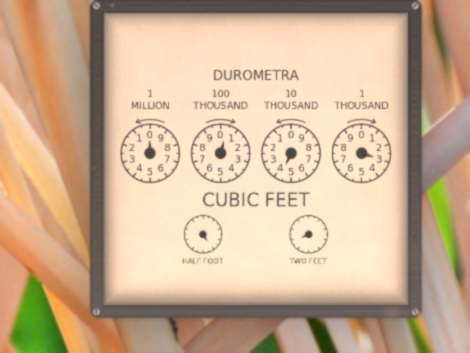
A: 4300 ft³
